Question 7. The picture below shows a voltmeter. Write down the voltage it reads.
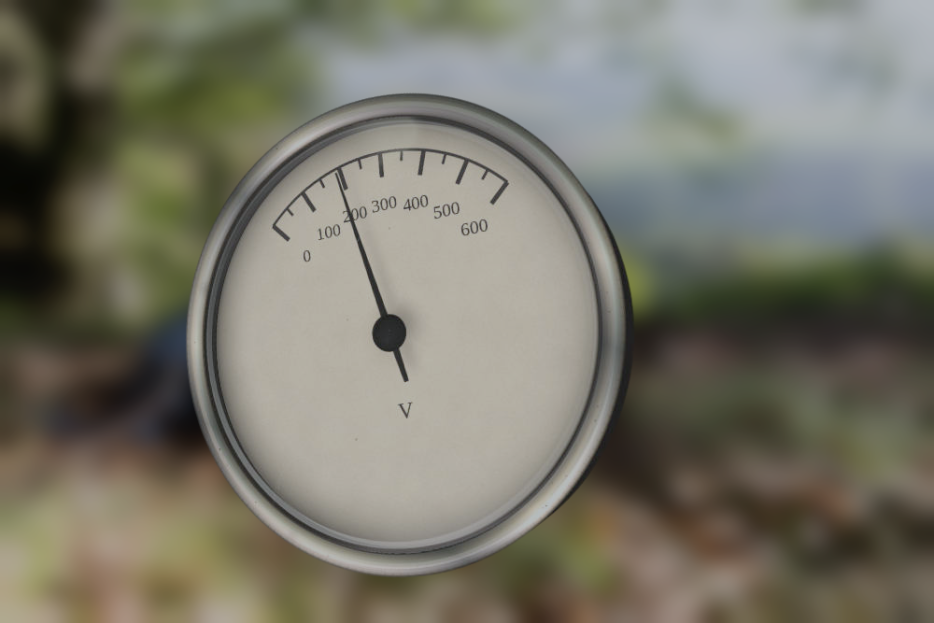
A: 200 V
